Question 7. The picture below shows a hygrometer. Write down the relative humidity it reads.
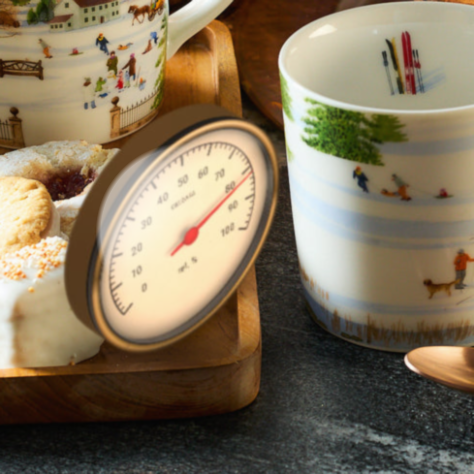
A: 80 %
